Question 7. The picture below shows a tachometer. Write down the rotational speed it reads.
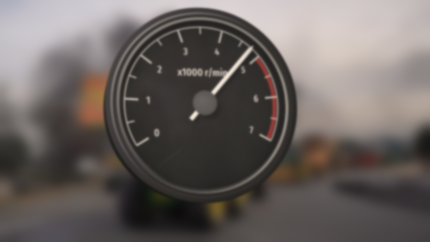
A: 4750 rpm
